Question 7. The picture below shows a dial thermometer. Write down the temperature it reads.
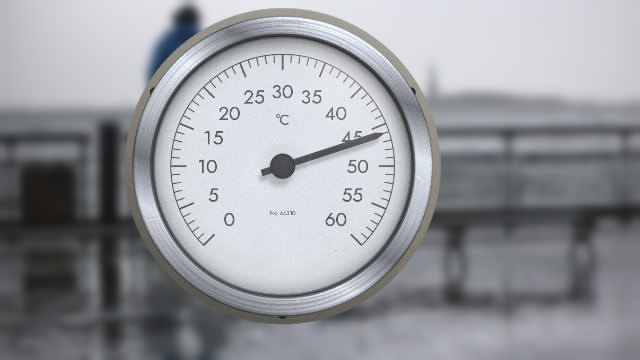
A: 46 °C
